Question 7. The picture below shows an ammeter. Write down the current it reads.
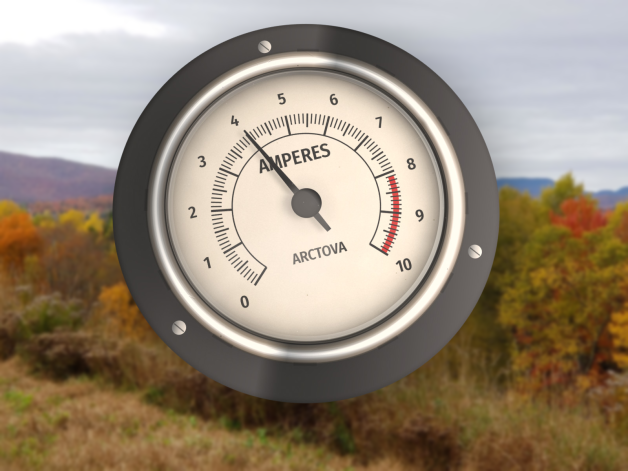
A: 4 A
